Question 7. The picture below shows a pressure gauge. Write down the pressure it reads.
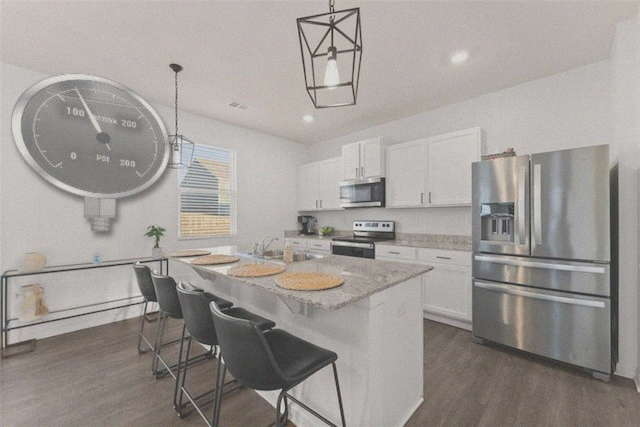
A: 120 psi
